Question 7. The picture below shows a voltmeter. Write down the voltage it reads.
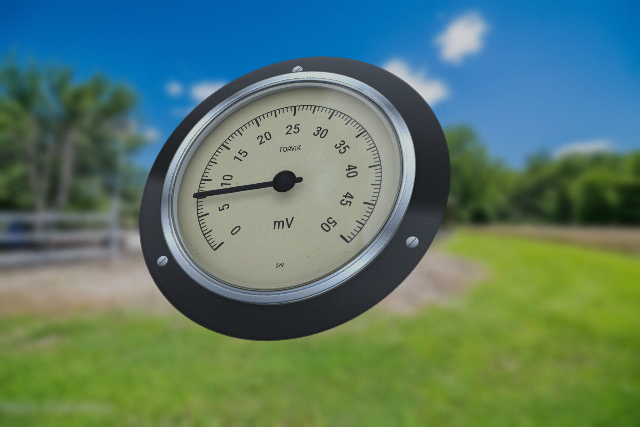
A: 7.5 mV
